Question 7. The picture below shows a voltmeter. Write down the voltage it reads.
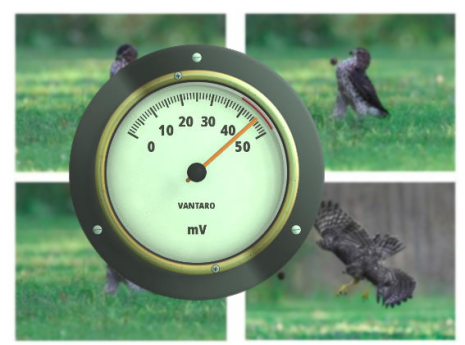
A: 45 mV
